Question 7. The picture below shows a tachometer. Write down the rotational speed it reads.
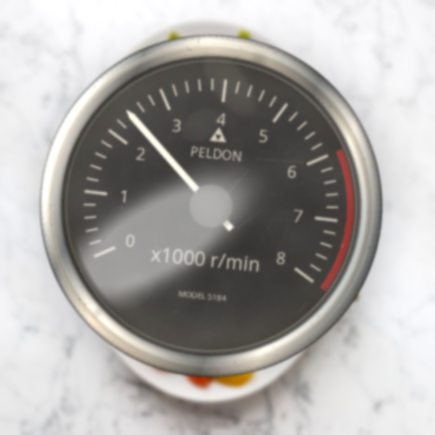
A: 2400 rpm
